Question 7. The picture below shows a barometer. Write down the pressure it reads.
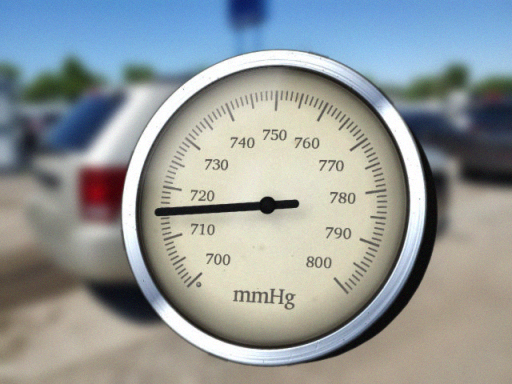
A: 715 mmHg
